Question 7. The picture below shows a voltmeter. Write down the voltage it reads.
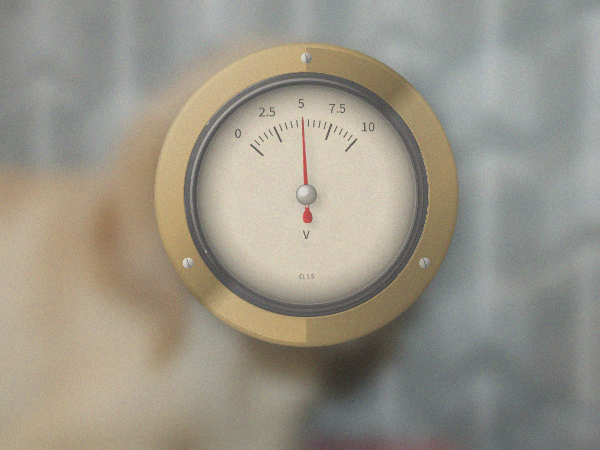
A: 5 V
